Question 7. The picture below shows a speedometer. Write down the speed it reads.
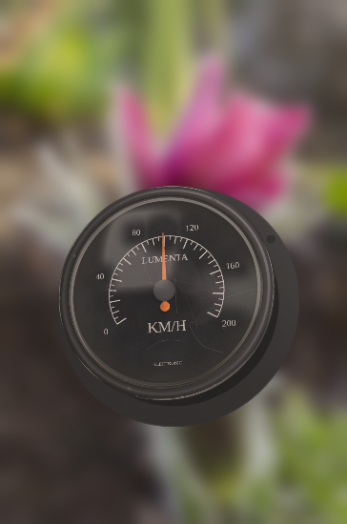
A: 100 km/h
